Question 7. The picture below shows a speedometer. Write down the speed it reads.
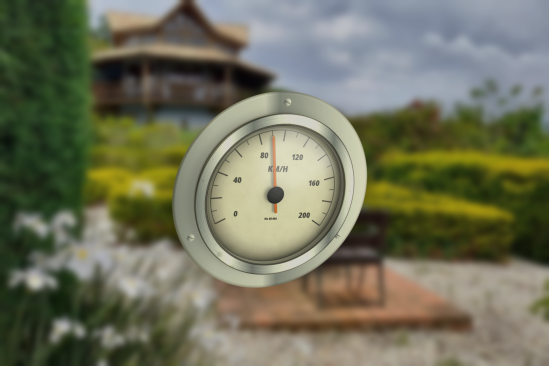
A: 90 km/h
